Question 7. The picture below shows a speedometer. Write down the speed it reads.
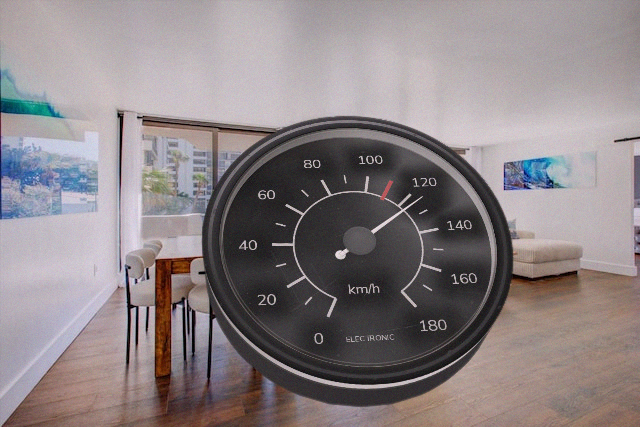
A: 125 km/h
